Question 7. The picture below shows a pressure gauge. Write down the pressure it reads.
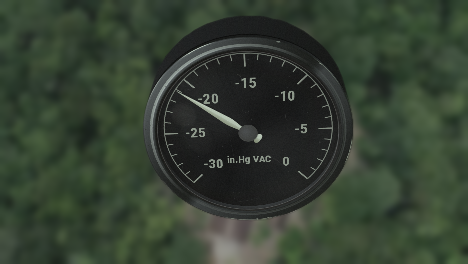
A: -21 inHg
